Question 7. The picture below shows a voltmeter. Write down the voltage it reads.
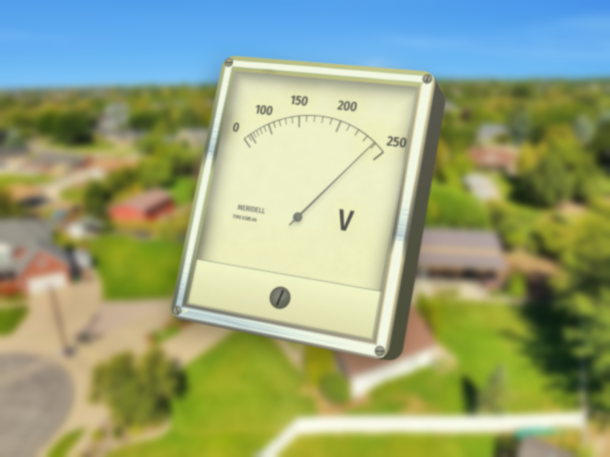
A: 240 V
